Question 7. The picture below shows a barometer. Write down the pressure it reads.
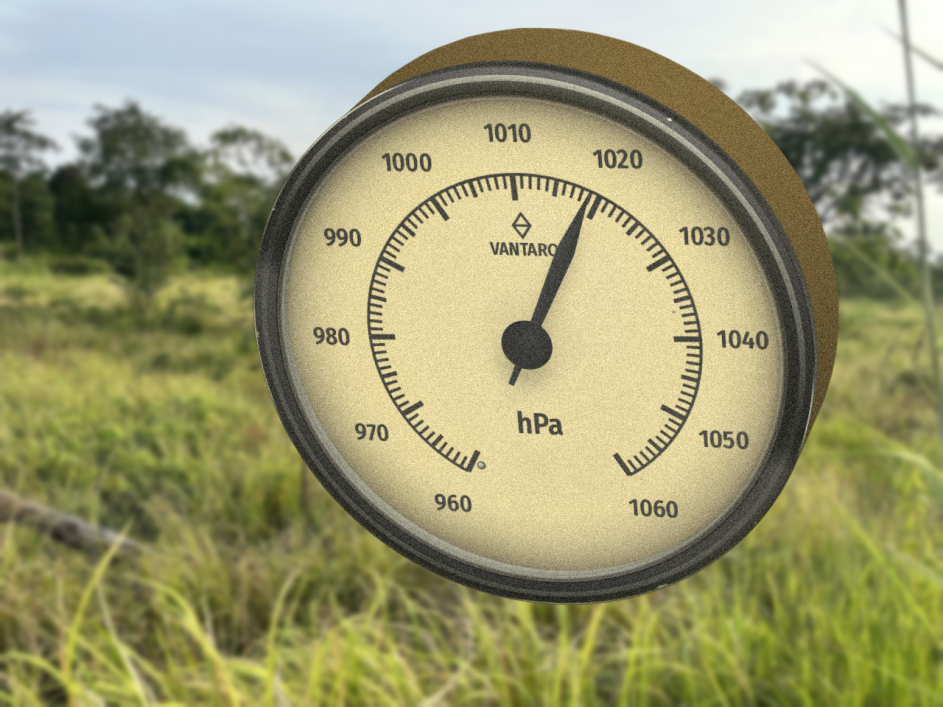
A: 1019 hPa
